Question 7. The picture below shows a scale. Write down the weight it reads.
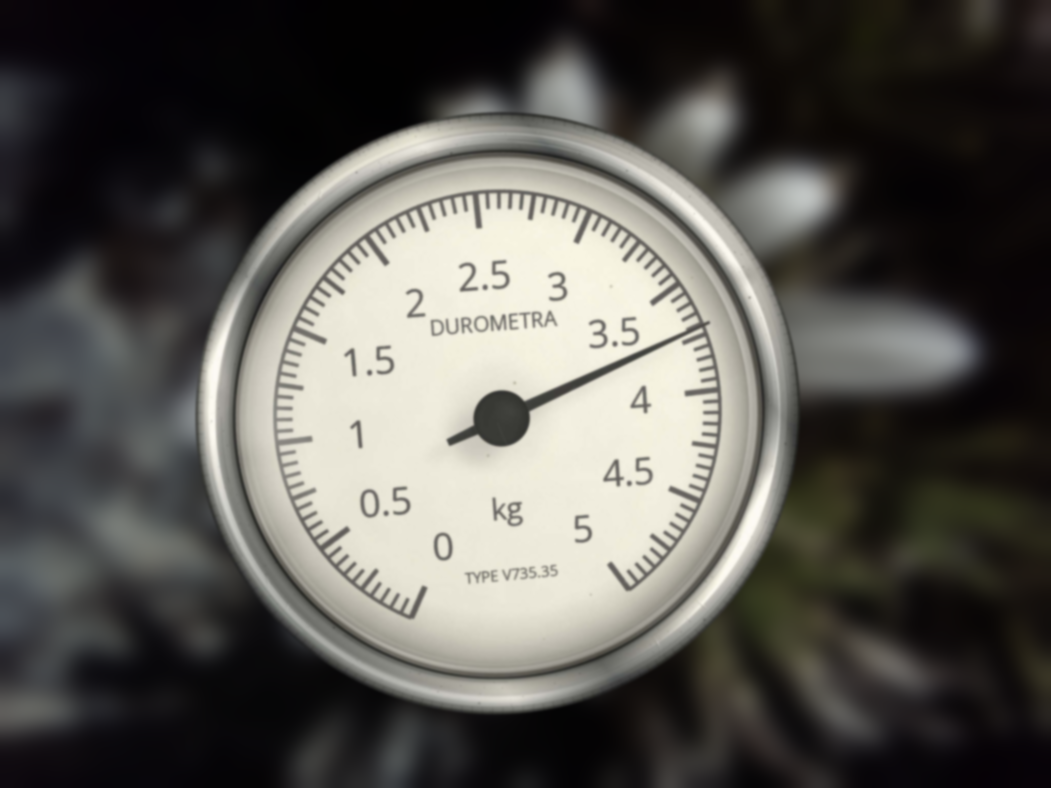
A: 3.7 kg
